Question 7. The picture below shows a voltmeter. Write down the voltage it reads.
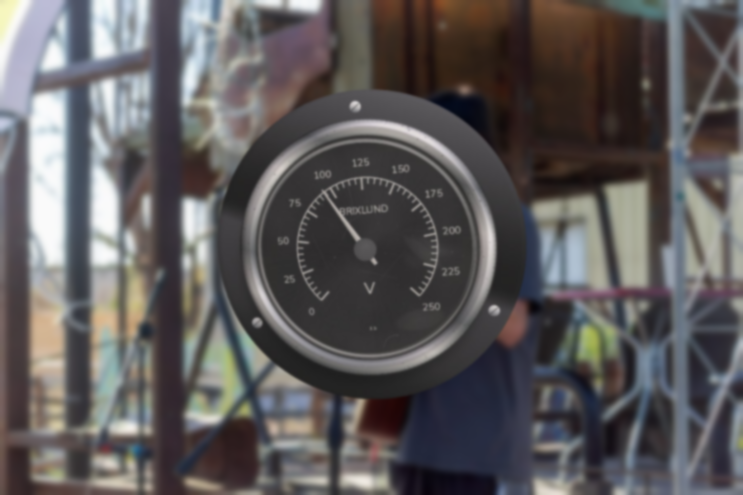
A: 95 V
